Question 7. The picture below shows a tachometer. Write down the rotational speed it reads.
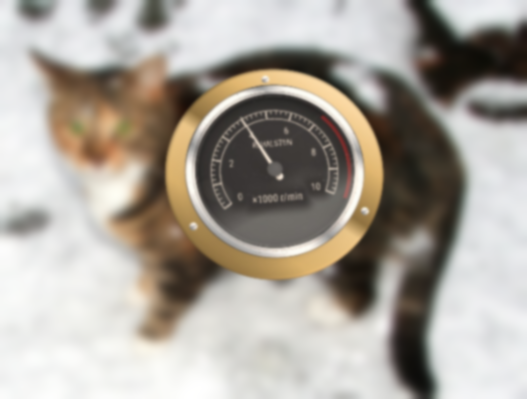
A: 4000 rpm
